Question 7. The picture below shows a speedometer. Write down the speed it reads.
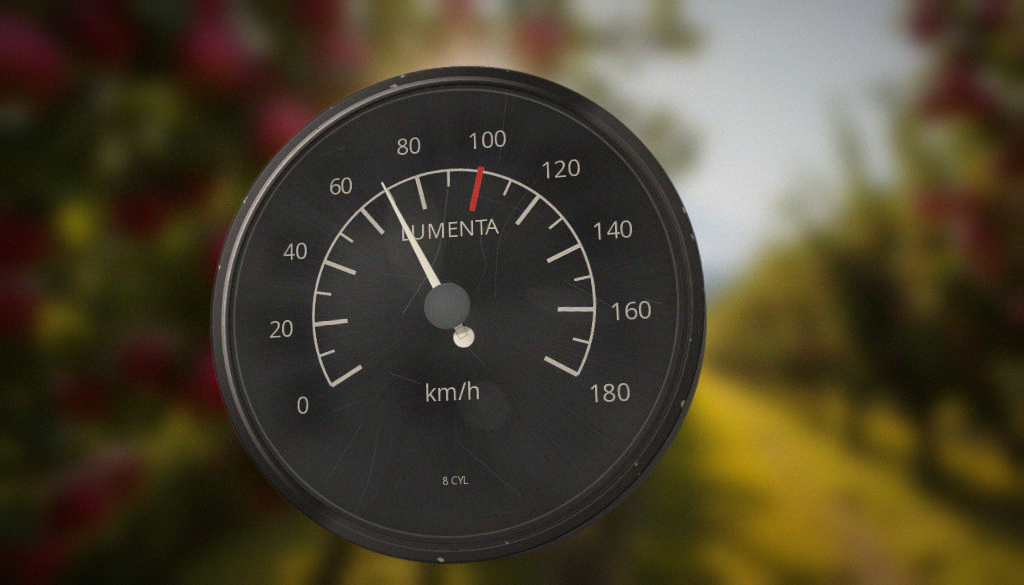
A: 70 km/h
